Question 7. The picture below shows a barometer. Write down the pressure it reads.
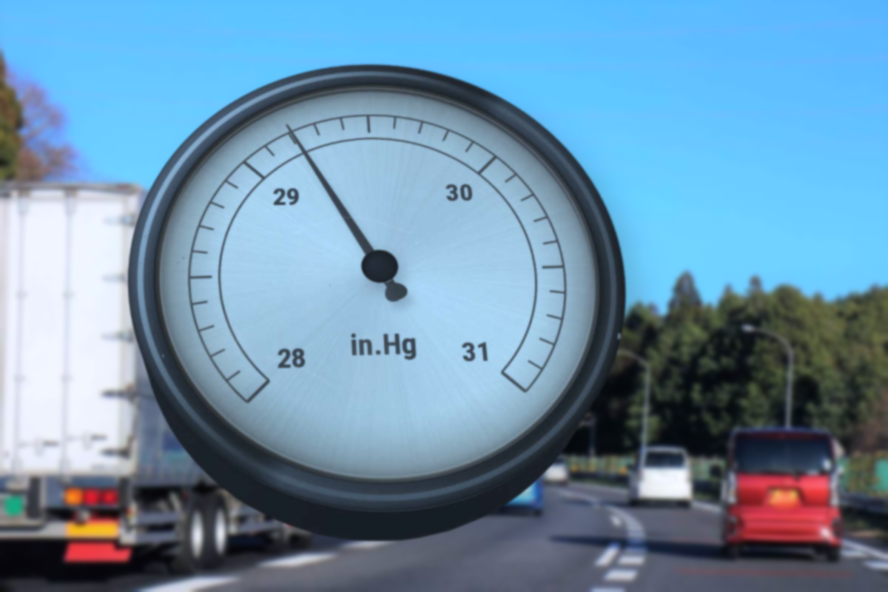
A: 29.2 inHg
